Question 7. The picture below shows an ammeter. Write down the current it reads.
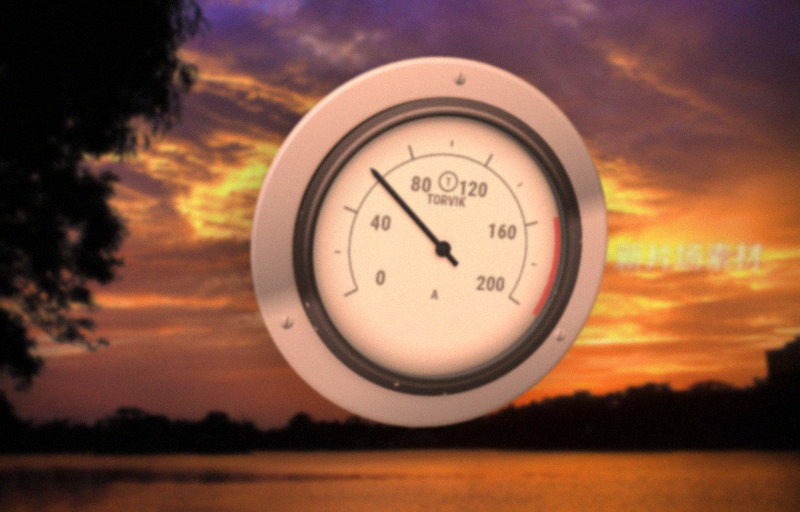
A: 60 A
